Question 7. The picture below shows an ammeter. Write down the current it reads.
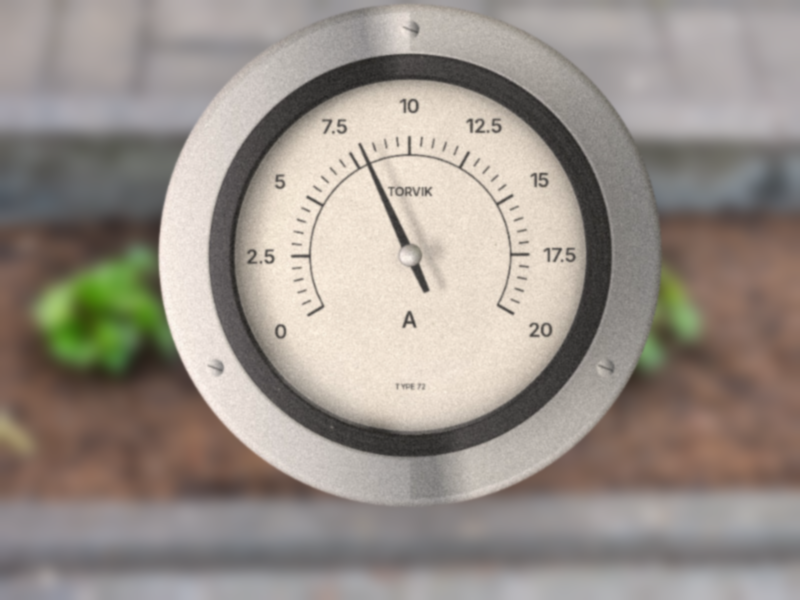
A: 8 A
